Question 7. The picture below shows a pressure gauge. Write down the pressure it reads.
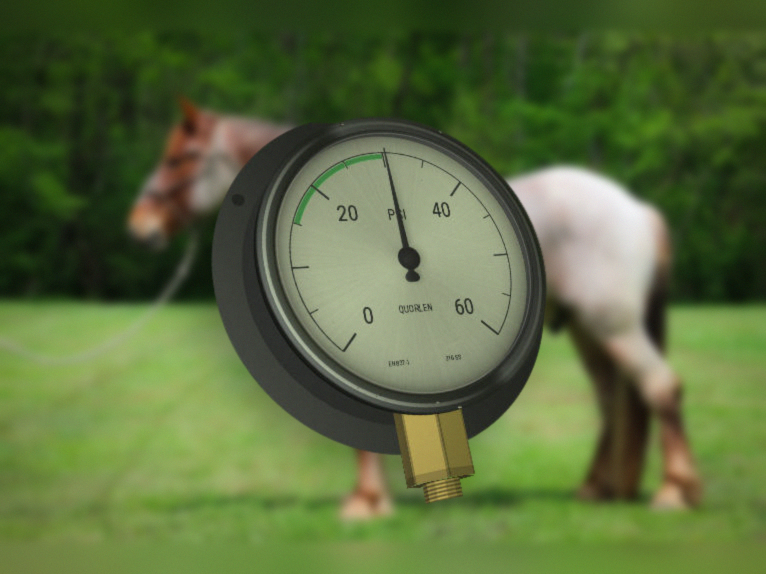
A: 30 psi
